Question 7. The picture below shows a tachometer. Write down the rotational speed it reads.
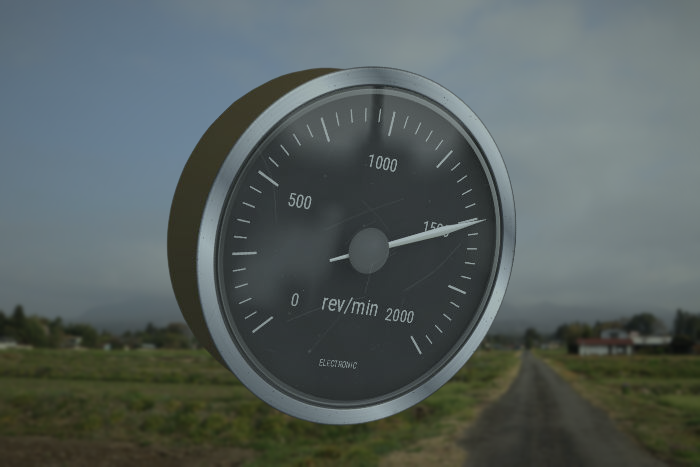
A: 1500 rpm
